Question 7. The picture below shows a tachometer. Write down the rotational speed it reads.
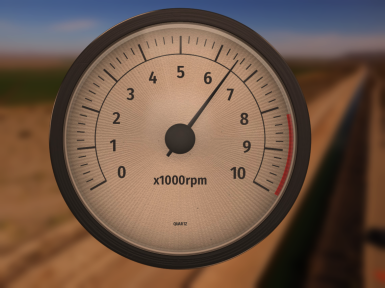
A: 6500 rpm
